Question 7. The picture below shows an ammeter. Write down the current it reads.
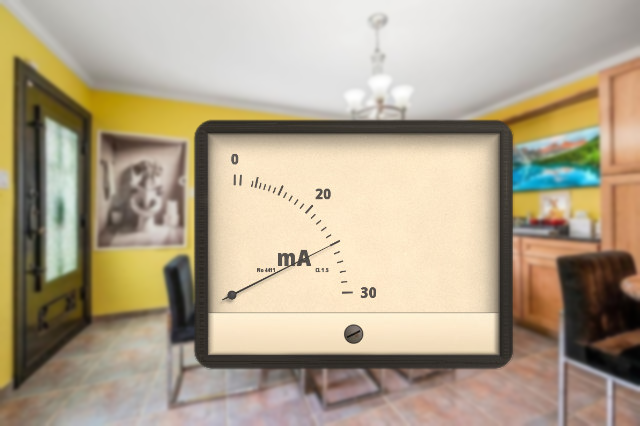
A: 25 mA
